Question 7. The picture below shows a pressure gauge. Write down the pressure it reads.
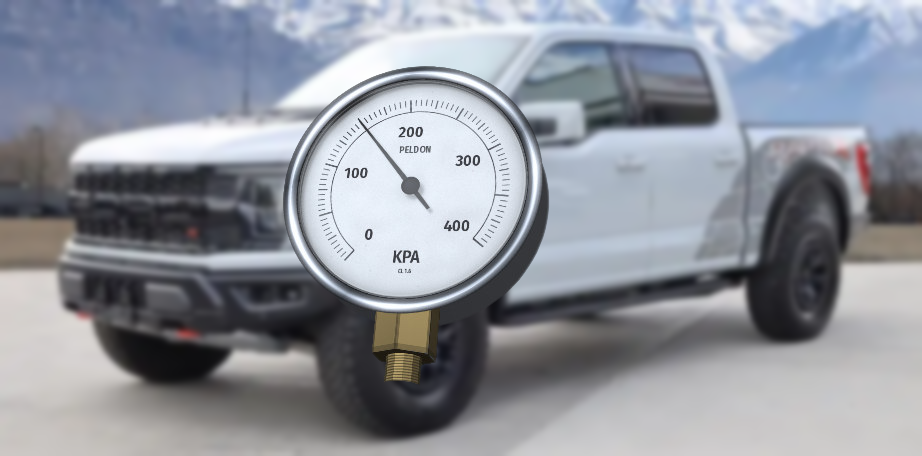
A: 150 kPa
